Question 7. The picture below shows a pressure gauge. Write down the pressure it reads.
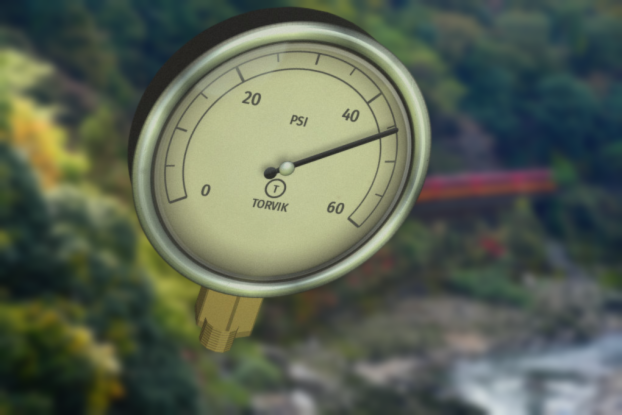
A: 45 psi
